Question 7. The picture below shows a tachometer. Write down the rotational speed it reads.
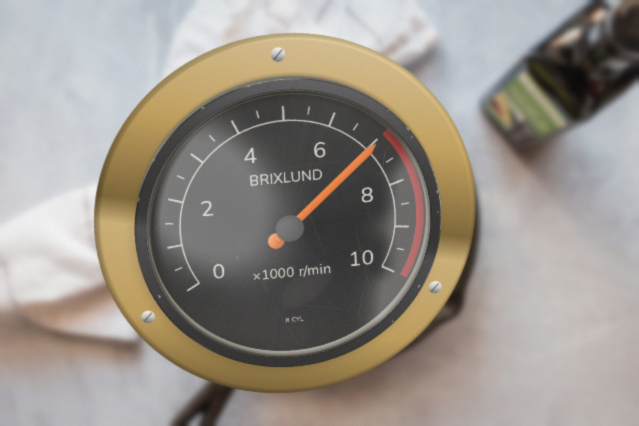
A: 7000 rpm
